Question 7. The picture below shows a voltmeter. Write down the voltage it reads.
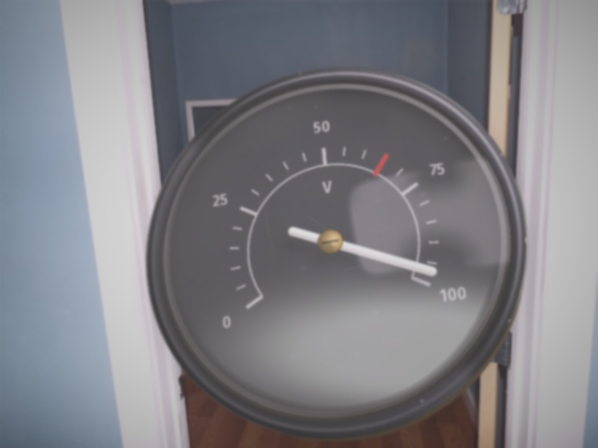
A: 97.5 V
